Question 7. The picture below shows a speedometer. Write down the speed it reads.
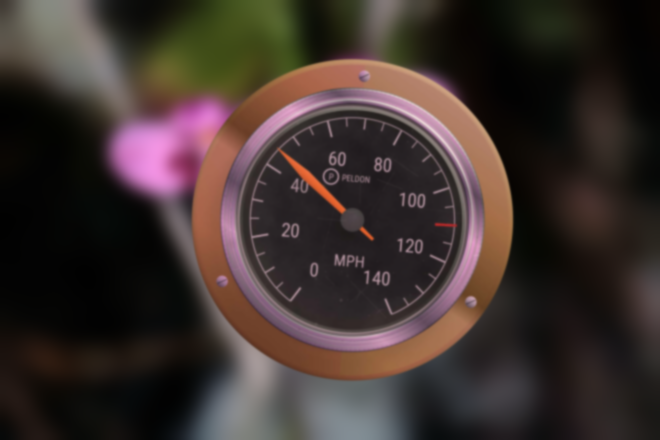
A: 45 mph
